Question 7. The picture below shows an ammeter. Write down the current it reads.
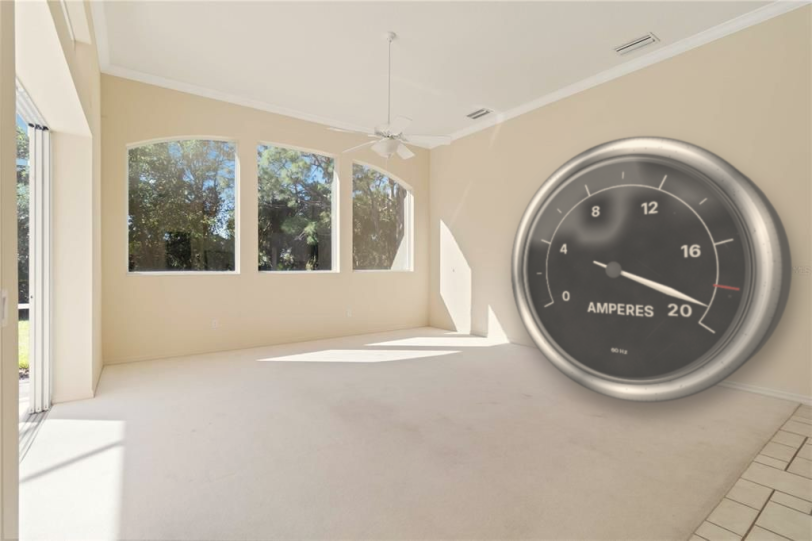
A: 19 A
